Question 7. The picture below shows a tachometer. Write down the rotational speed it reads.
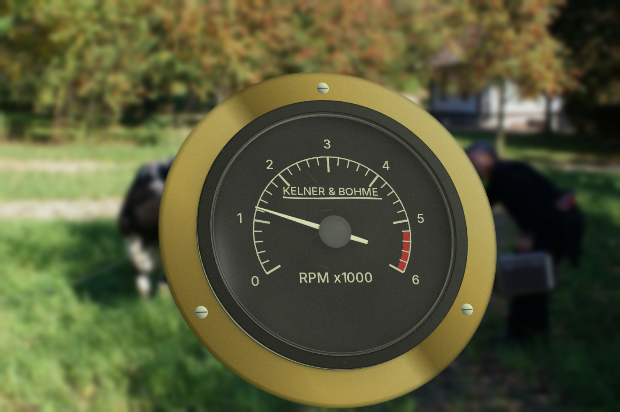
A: 1200 rpm
